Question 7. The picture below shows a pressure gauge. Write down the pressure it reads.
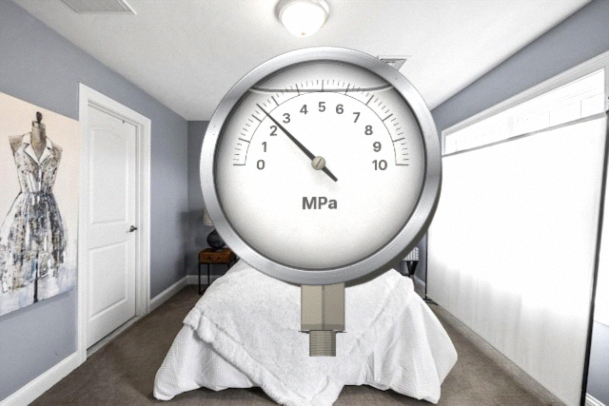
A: 2.4 MPa
